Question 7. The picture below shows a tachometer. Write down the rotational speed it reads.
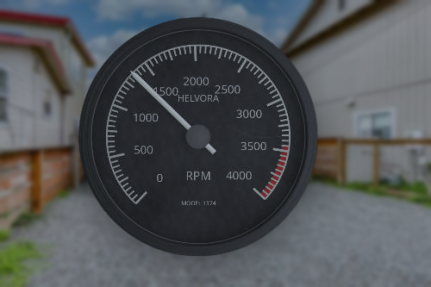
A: 1350 rpm
